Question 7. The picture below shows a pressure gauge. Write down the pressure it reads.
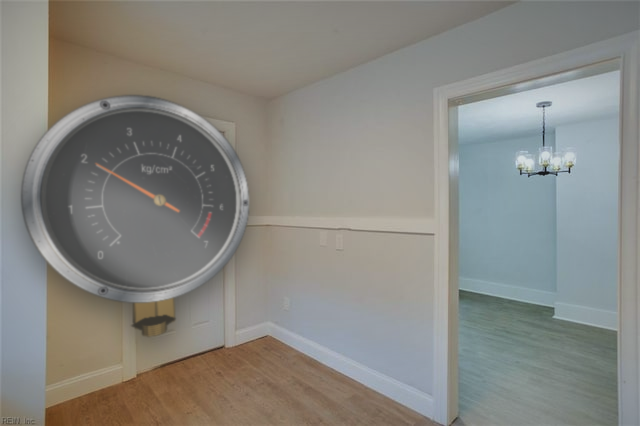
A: 2 kg/cm²
